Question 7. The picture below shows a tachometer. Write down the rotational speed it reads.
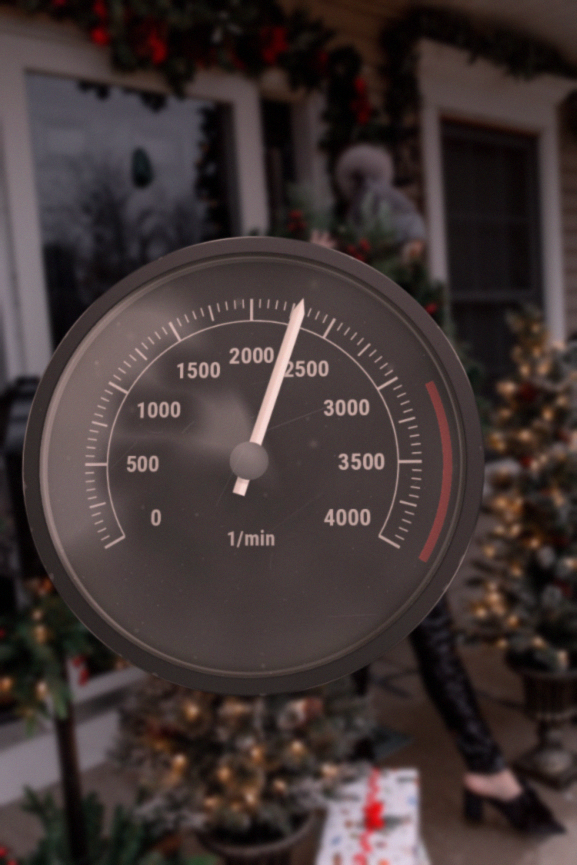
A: 2300 rpm
